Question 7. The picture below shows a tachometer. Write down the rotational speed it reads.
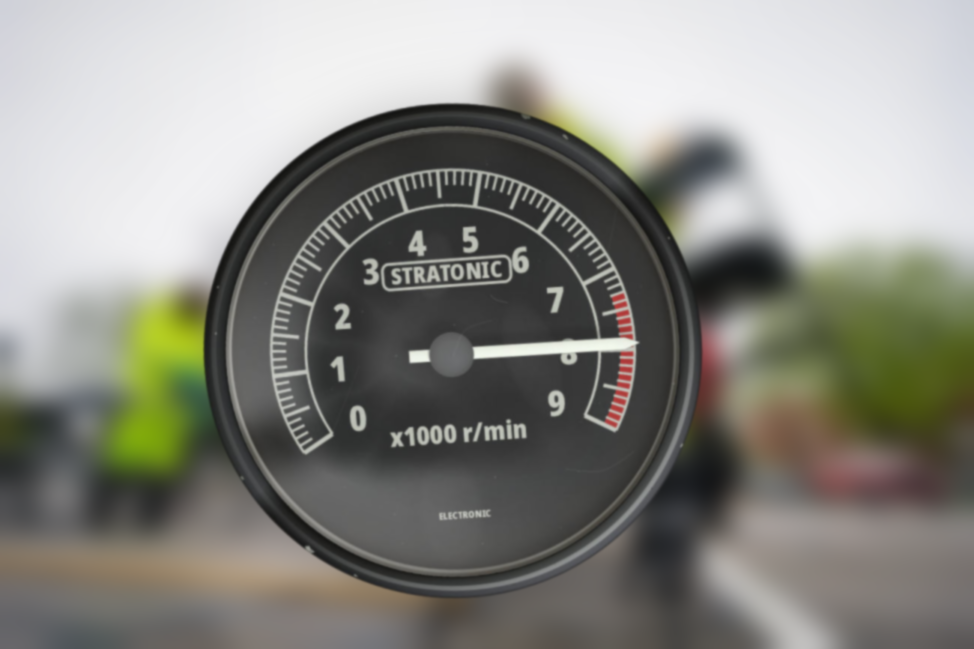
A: 7900 rpm
